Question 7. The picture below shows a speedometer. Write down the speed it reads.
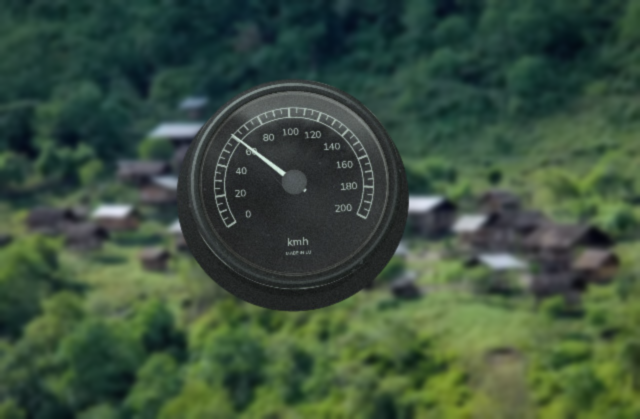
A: 60 km/h
